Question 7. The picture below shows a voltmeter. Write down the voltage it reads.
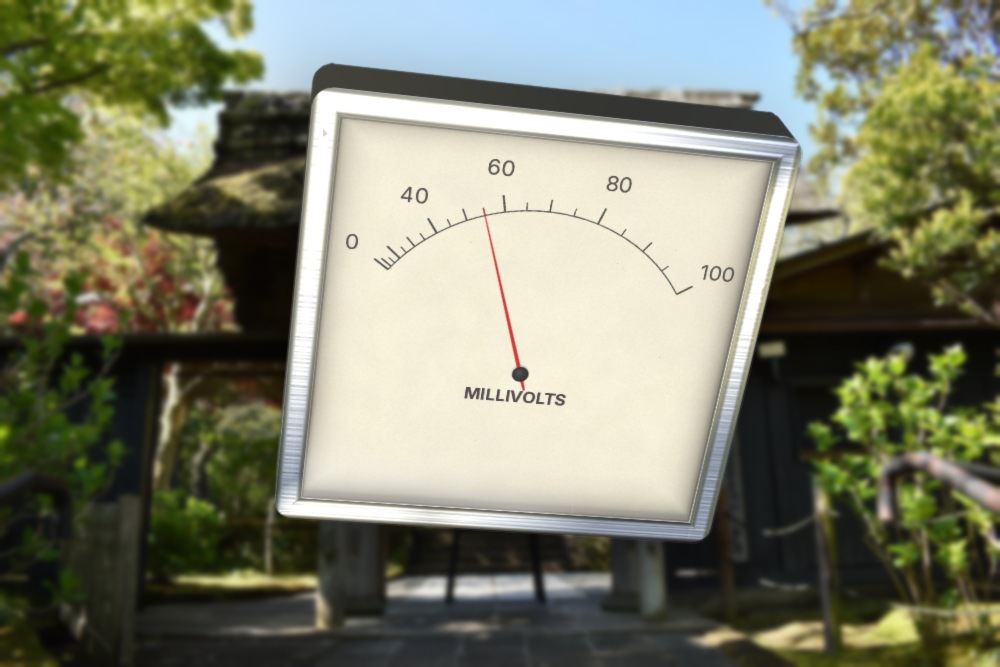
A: 55 mV
